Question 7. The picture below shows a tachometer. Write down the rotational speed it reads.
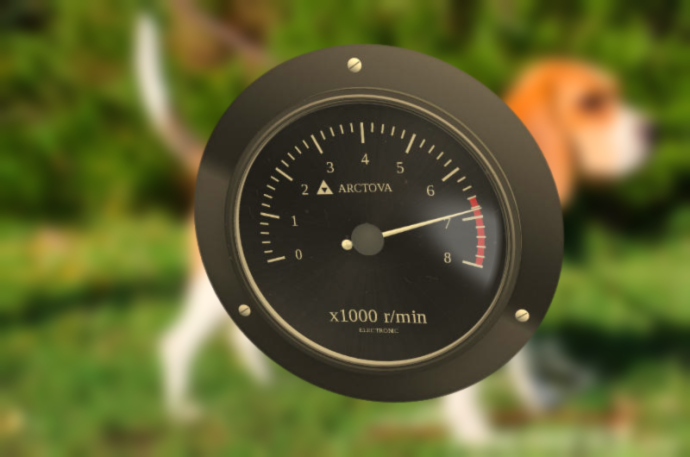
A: 6800 rpm
